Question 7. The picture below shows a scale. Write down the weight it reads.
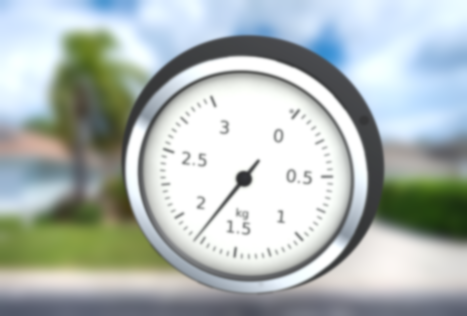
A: 1.8 kg
